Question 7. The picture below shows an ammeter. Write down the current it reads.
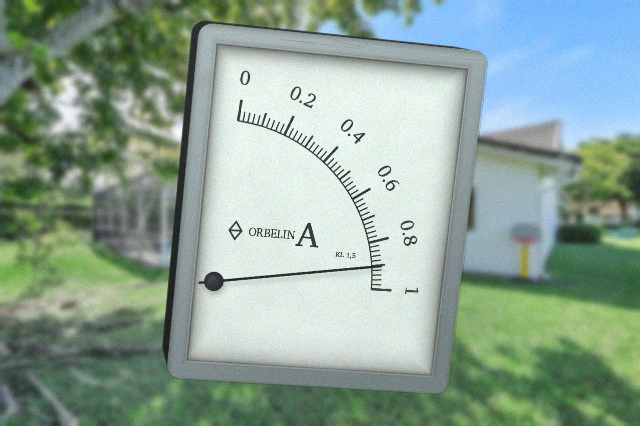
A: 0.9 A
